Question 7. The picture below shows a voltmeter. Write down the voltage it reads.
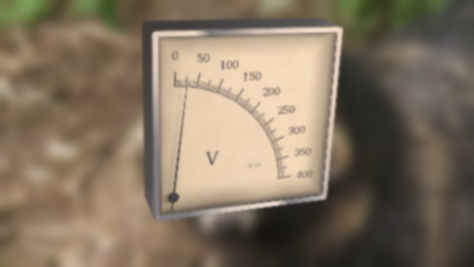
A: 25 V
